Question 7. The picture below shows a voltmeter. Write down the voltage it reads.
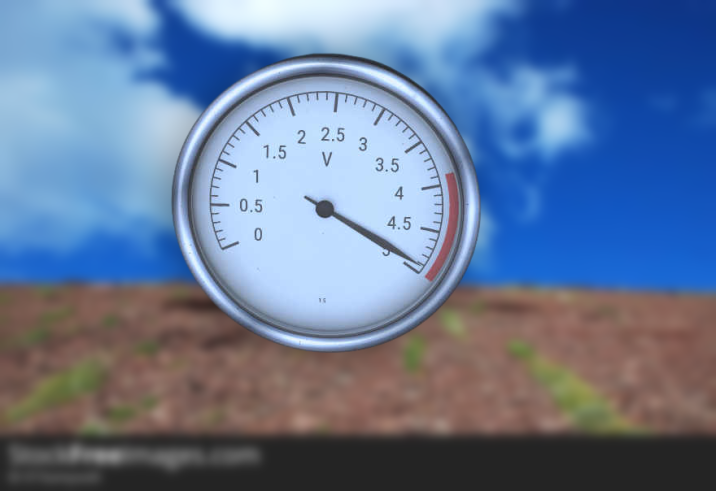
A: 4.9 V
